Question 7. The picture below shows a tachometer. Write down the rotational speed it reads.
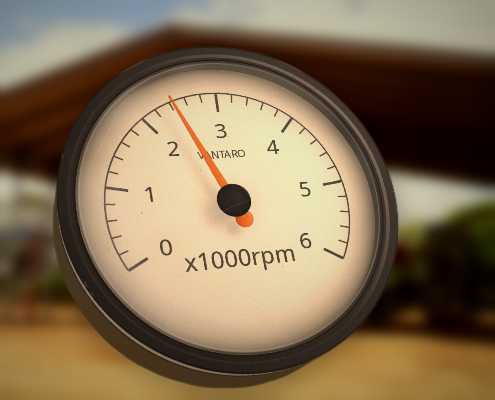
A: 2400 rpm
